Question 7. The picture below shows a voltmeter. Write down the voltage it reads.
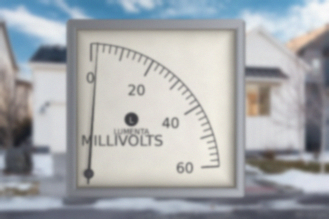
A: 2 mV
